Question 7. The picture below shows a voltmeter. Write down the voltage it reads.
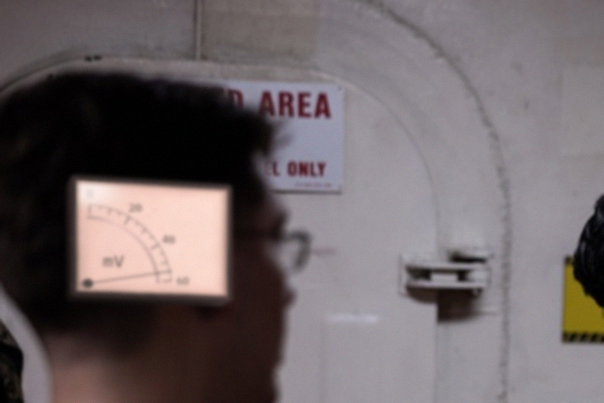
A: 55 mV
